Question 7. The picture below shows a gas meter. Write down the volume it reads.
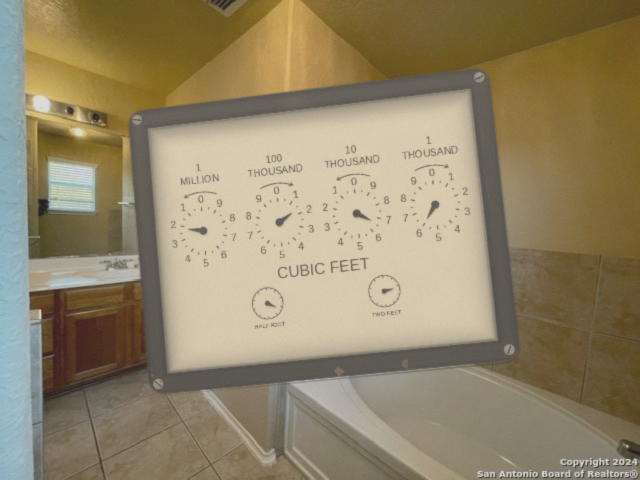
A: 216600 ft³
